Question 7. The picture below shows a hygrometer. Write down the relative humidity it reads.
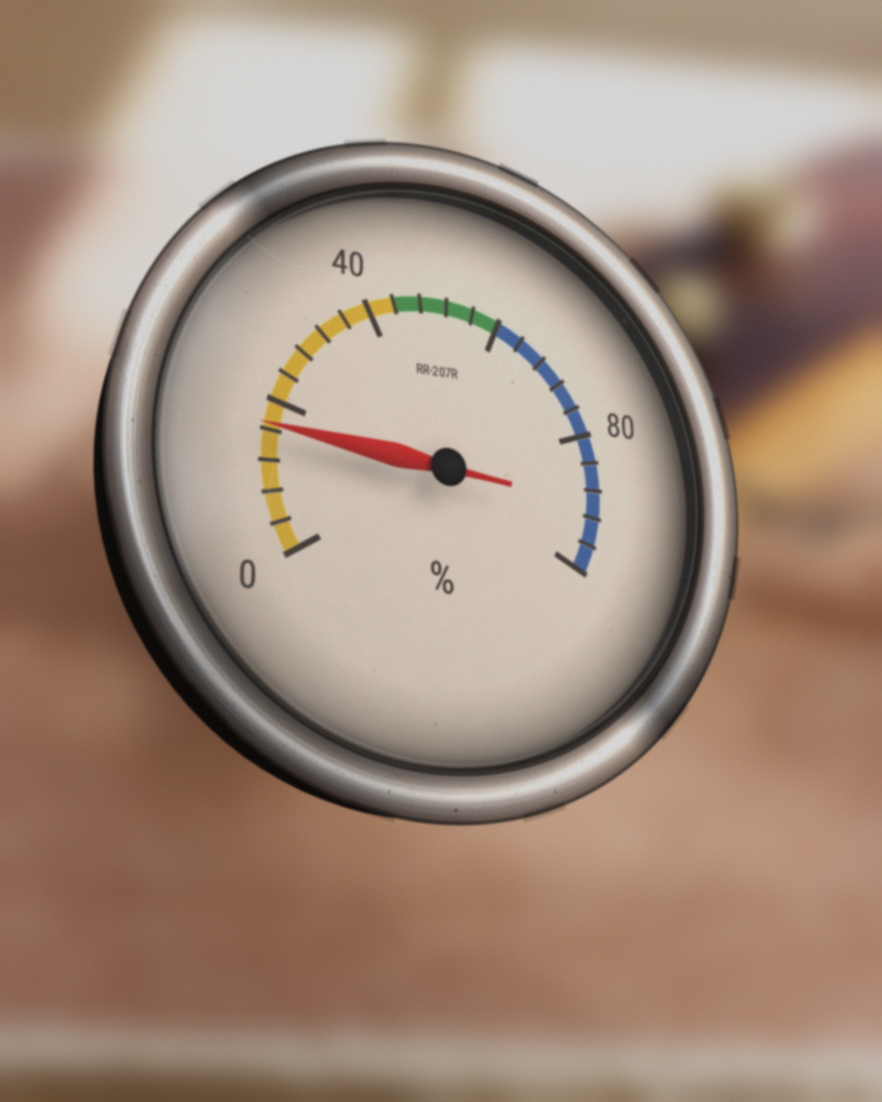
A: 16 %
